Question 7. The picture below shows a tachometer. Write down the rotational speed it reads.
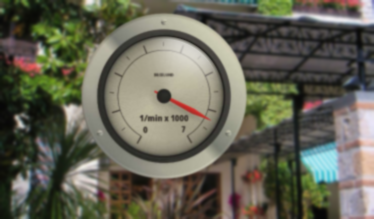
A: 6250 rpm
